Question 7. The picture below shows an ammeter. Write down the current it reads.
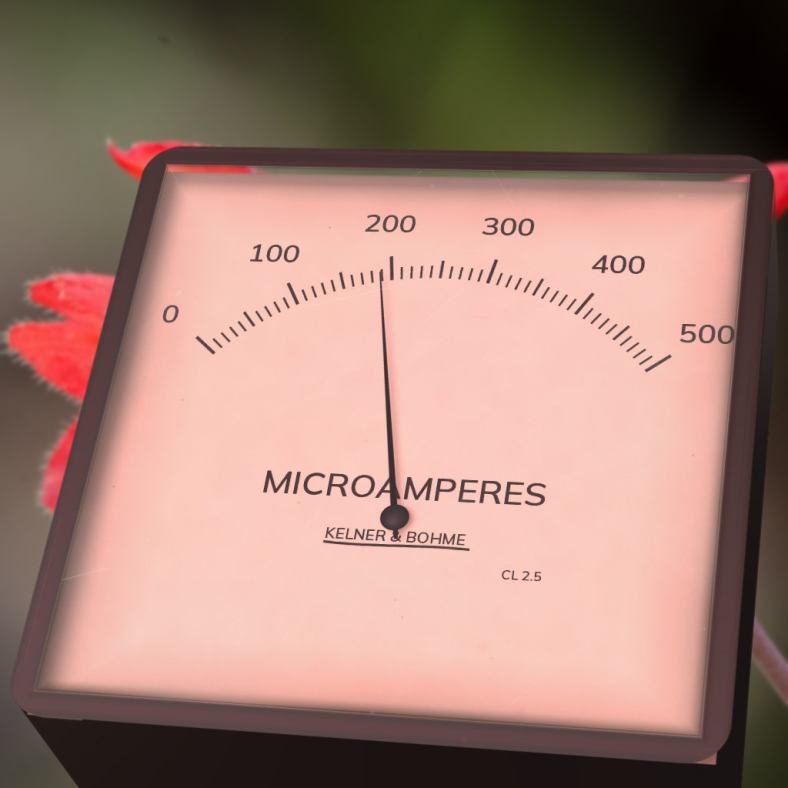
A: 190 µA
